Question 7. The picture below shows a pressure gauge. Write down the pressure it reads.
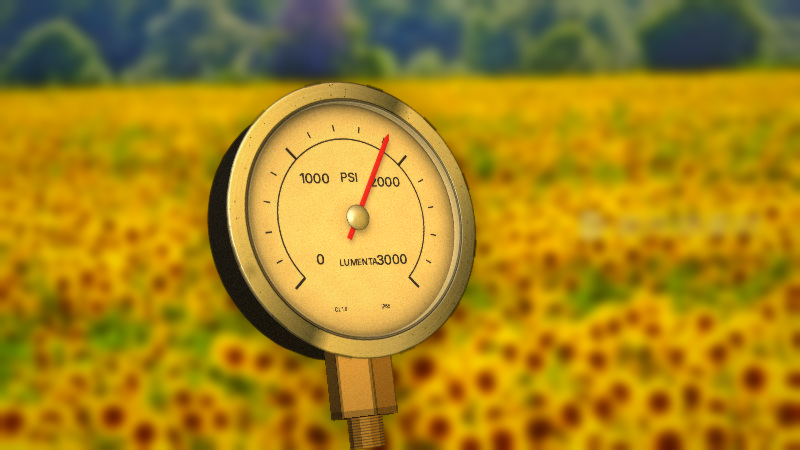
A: 1800 psi
